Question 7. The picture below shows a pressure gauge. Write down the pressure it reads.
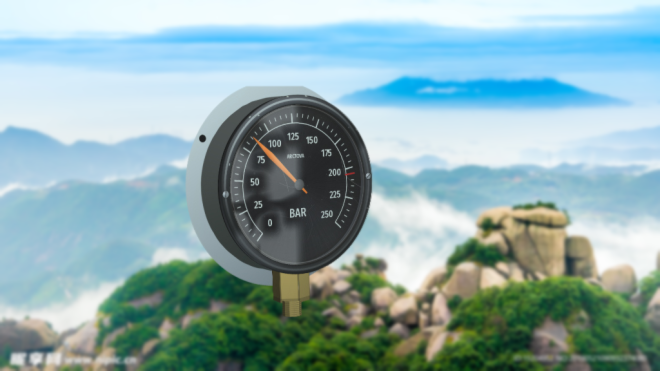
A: 85 bar
